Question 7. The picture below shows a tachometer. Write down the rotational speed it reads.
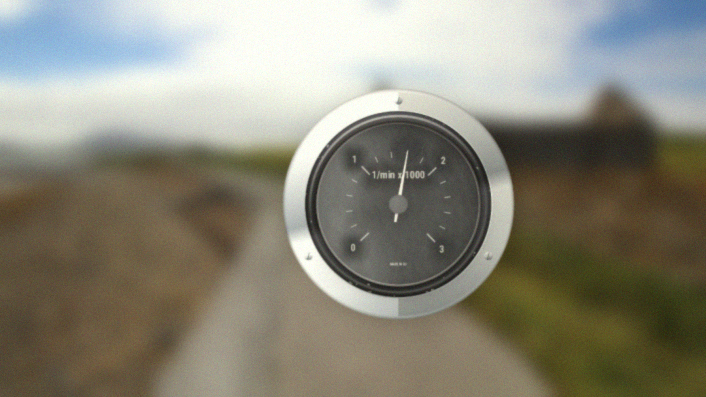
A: 1600 rpm
